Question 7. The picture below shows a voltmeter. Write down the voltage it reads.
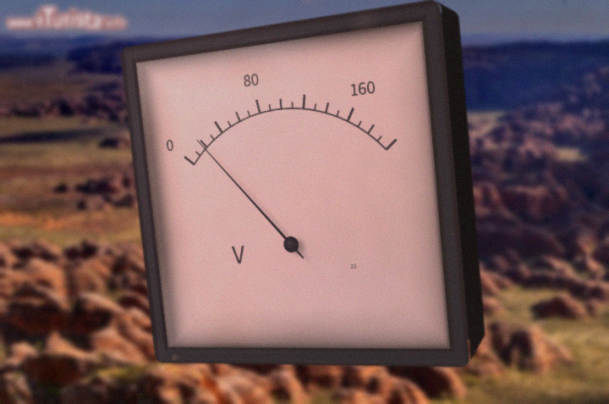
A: 20 V
